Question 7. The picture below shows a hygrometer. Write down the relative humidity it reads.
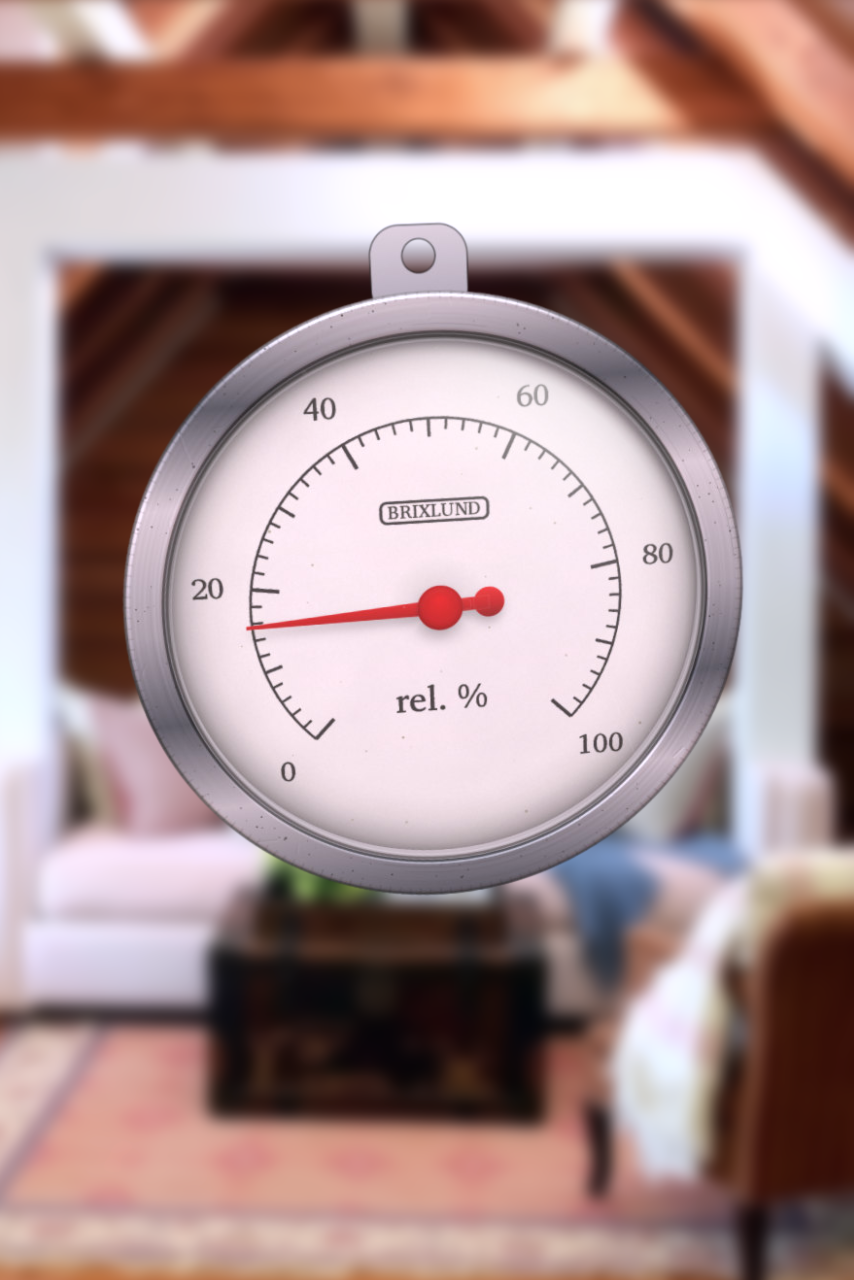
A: 16 %
